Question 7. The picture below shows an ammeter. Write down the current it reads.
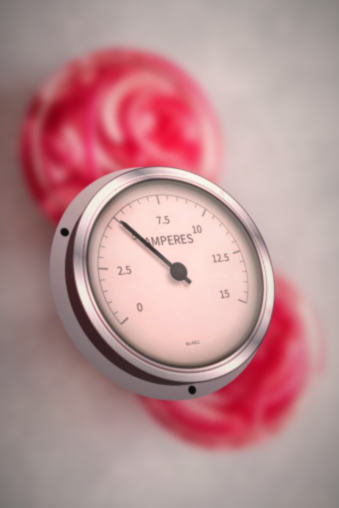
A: 5 A
